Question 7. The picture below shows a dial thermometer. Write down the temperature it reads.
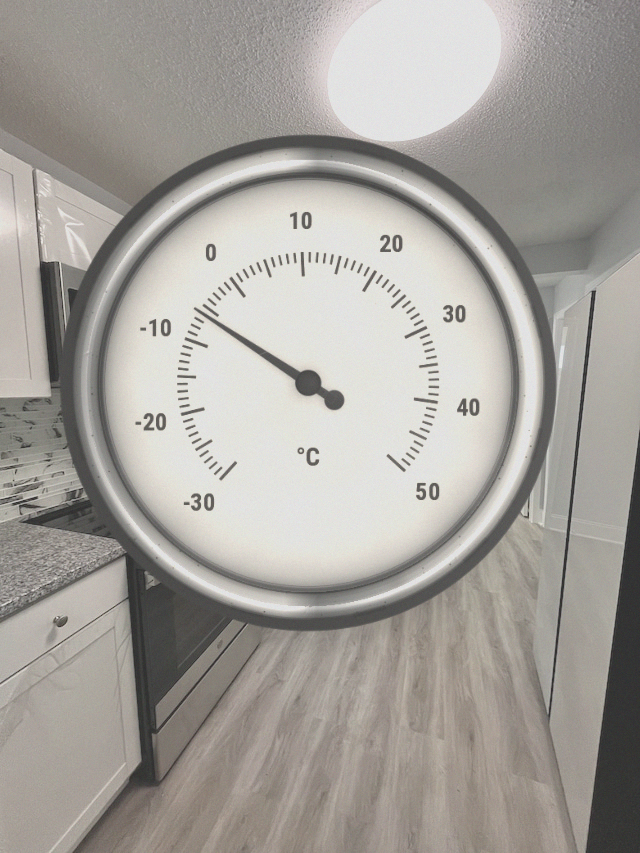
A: -6 °C
